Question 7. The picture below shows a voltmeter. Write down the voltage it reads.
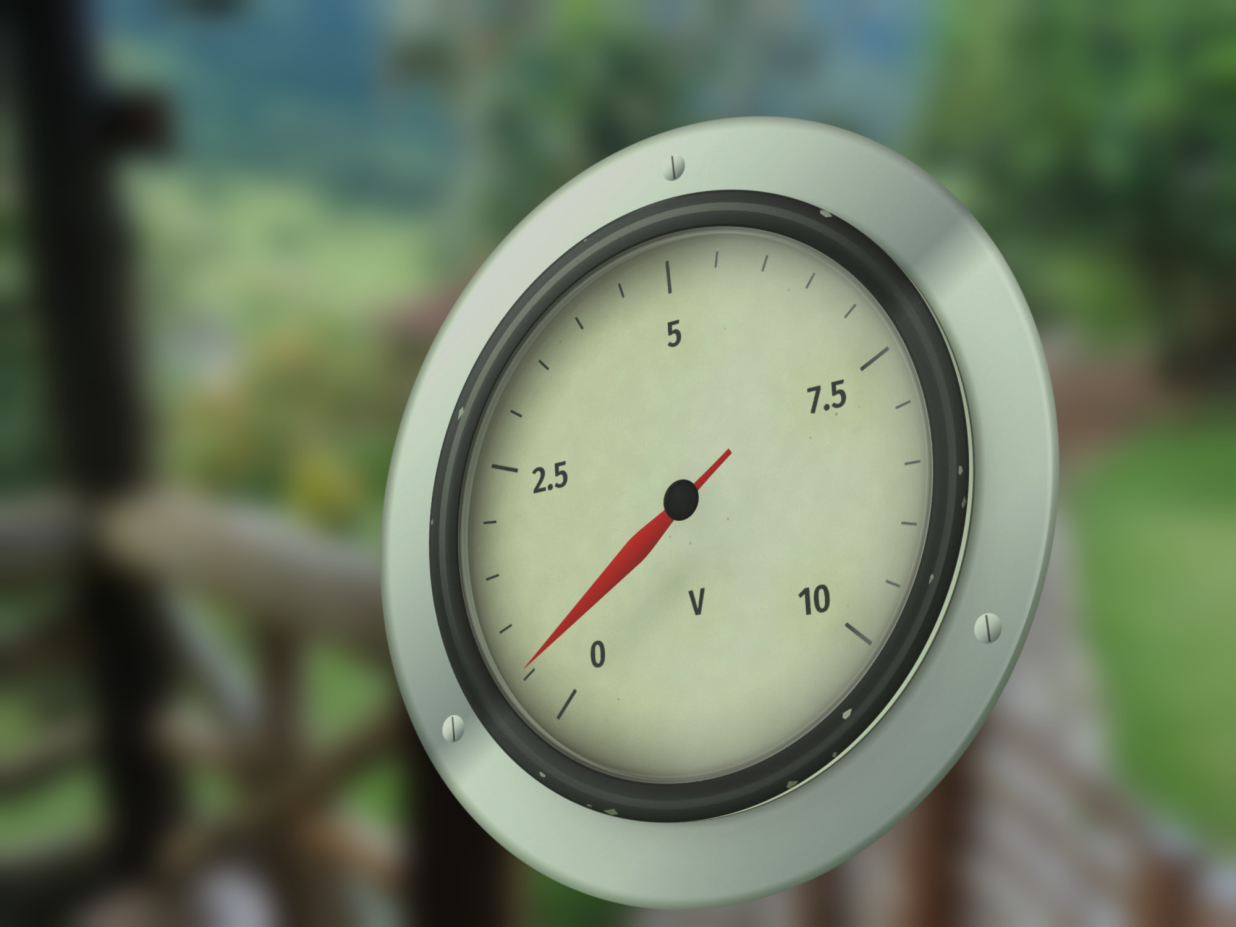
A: 0.5 V
